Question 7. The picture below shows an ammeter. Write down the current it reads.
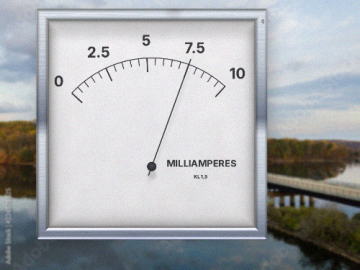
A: 7.5 mA
